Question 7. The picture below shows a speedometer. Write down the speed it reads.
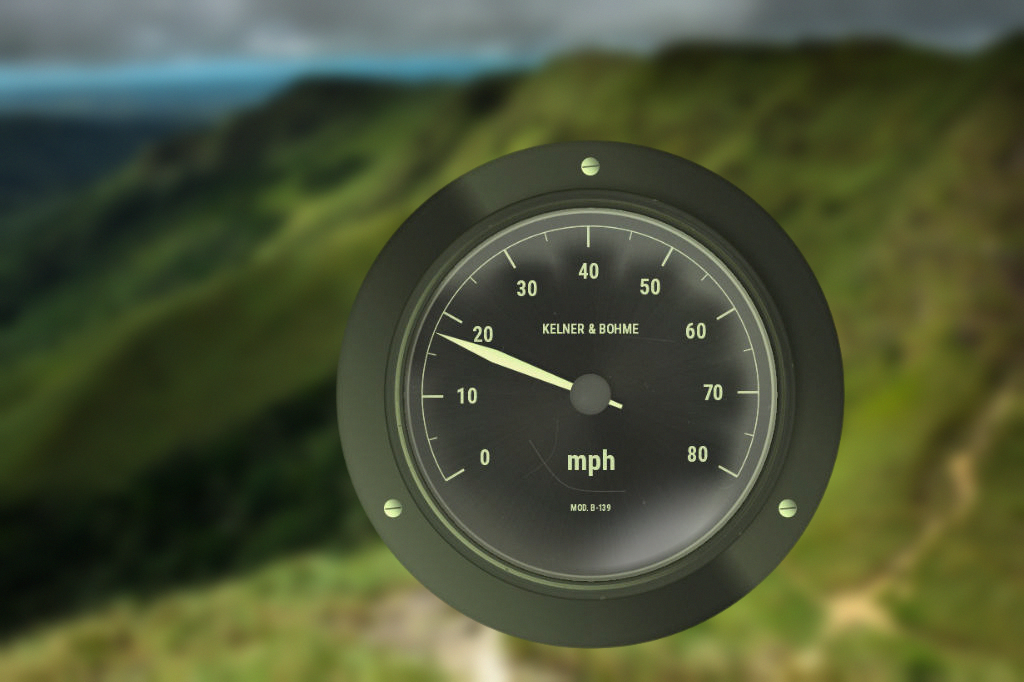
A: 17.5 mph
